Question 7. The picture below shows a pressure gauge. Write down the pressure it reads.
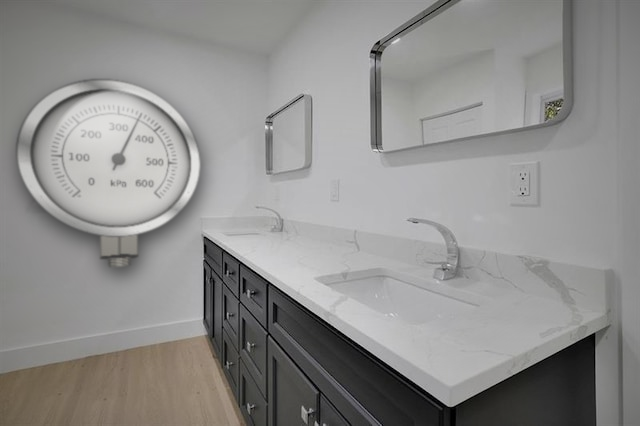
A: 350 kPa
